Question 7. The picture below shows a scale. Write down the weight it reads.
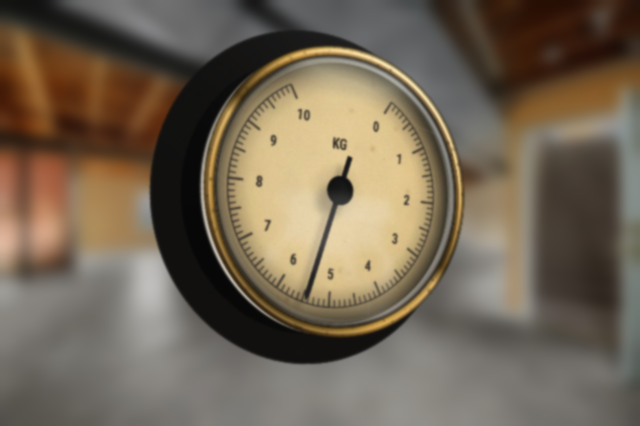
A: 5.5 kg
